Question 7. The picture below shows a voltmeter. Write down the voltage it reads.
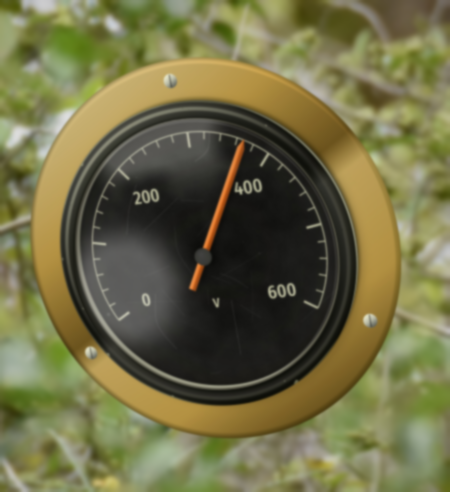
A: 370 V
